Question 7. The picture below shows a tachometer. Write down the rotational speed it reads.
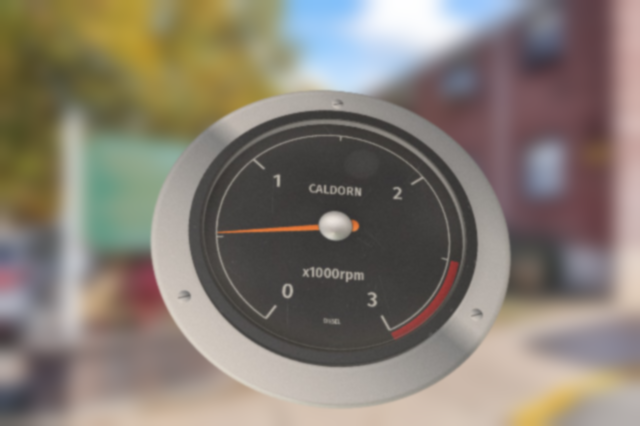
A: 500 rpm
